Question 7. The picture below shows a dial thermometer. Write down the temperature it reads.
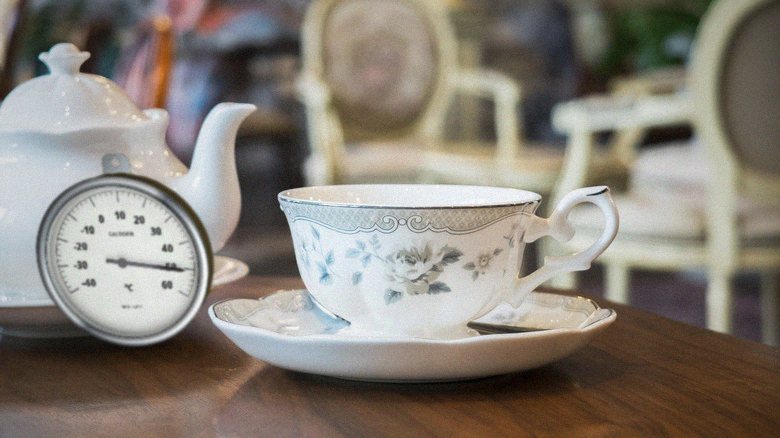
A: 50 °C
